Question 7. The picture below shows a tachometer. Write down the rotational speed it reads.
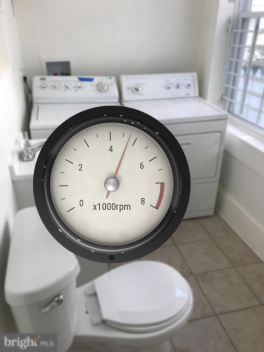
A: 4750 rpm
